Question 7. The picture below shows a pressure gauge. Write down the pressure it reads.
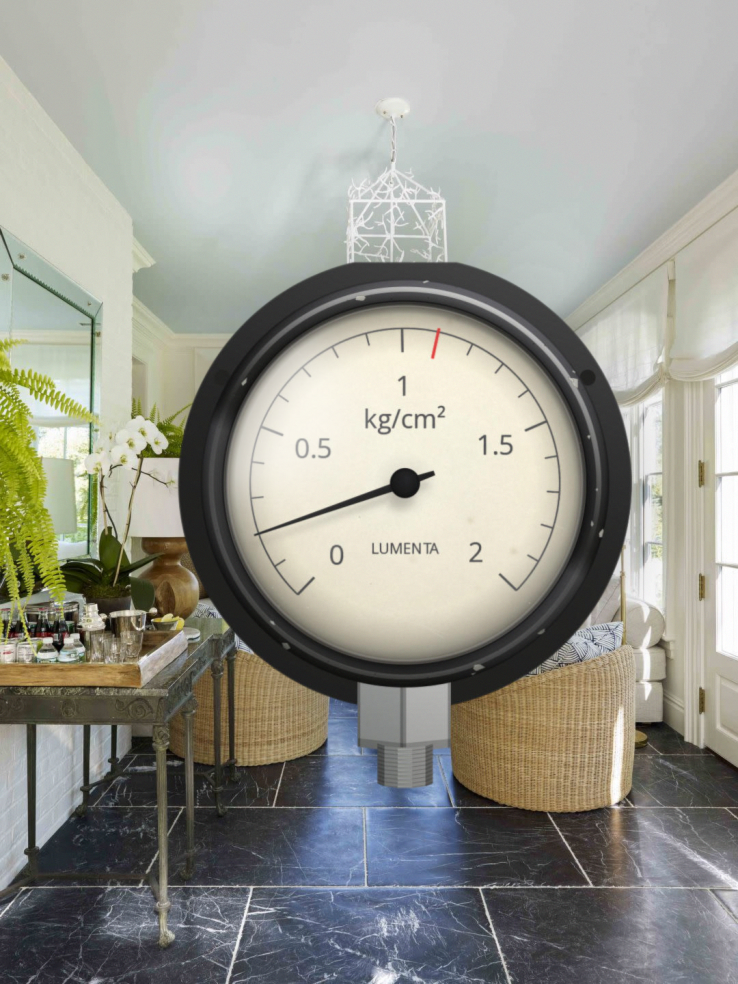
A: 0.2 kg/cm²
